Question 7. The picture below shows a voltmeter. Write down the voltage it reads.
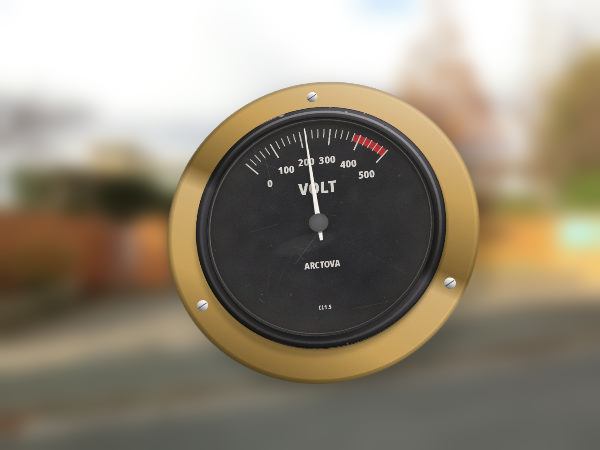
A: 220 V
